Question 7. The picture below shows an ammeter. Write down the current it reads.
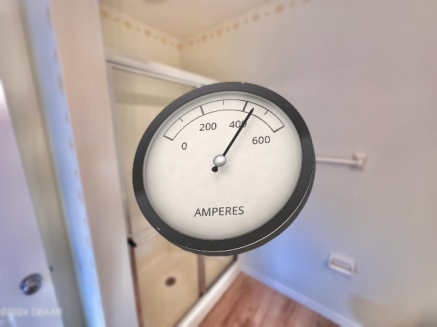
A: 450 A
